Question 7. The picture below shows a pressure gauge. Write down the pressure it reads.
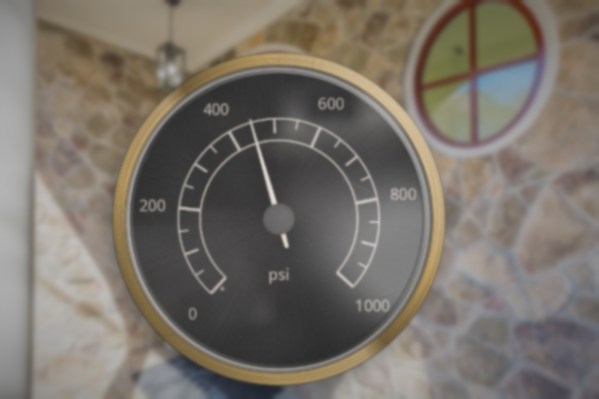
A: 450 psi
